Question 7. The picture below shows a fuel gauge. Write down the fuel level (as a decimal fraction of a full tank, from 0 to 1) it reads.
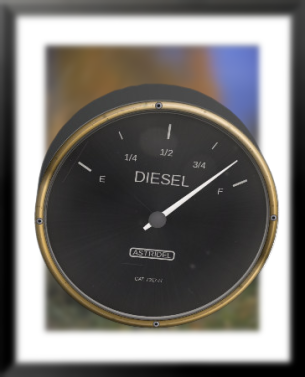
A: 0.875
